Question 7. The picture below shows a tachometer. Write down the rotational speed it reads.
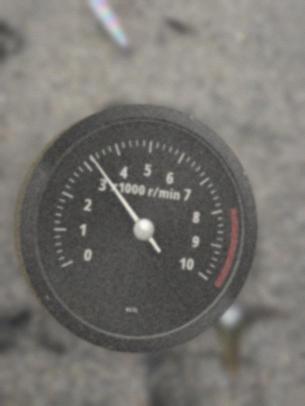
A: 3200 rpm
